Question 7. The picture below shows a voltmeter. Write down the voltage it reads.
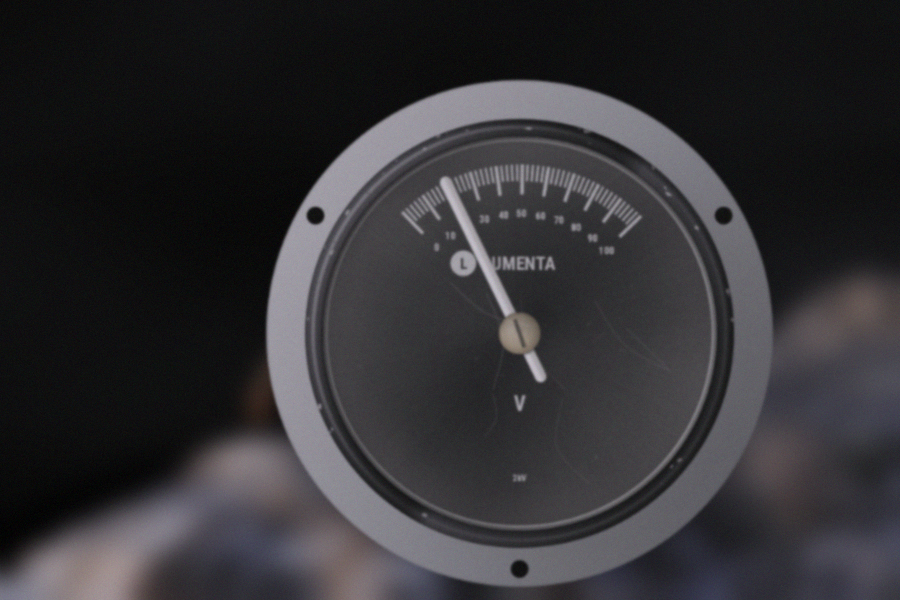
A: 20 V
